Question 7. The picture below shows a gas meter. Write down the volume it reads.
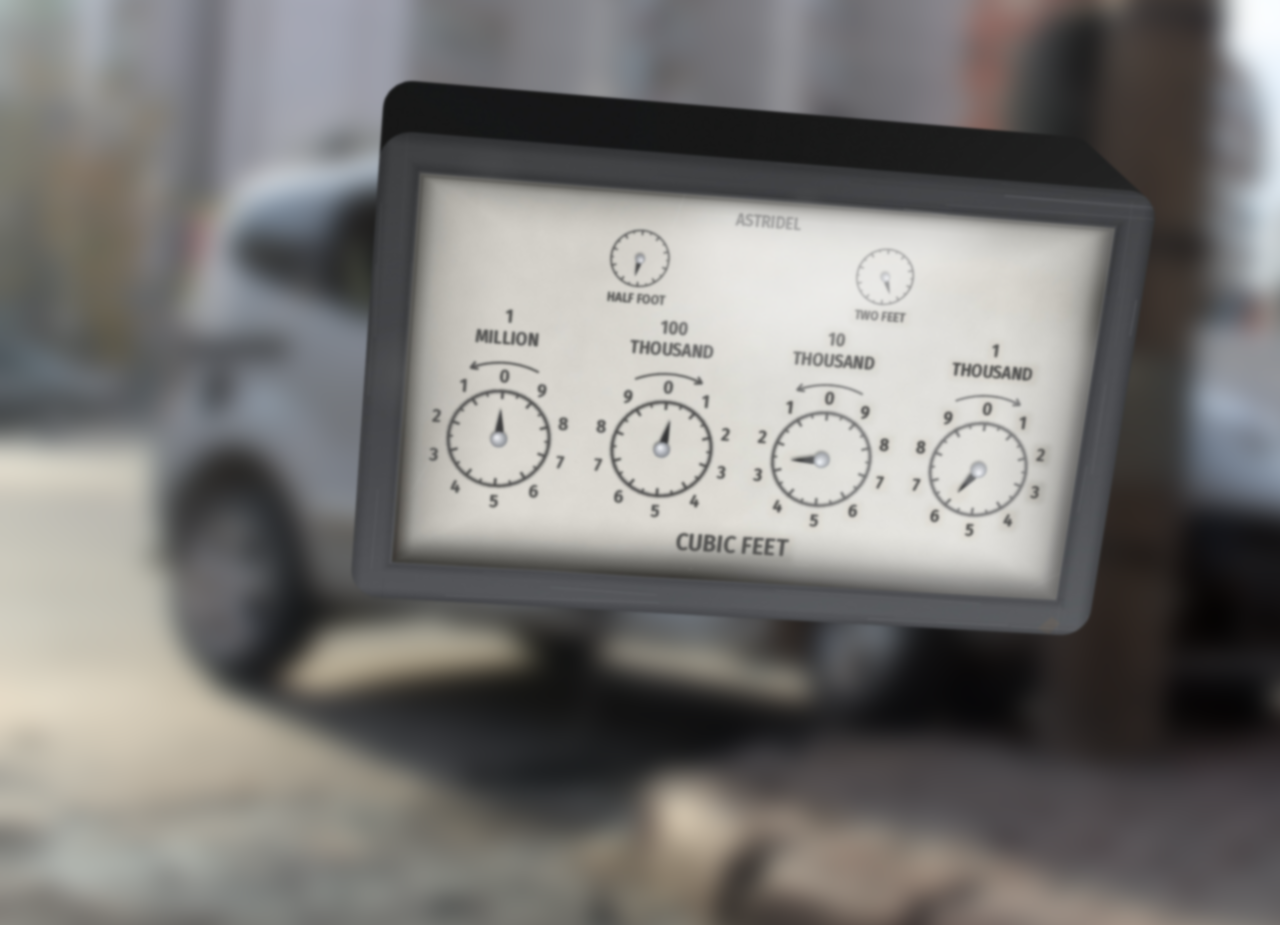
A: 2600 ft³
